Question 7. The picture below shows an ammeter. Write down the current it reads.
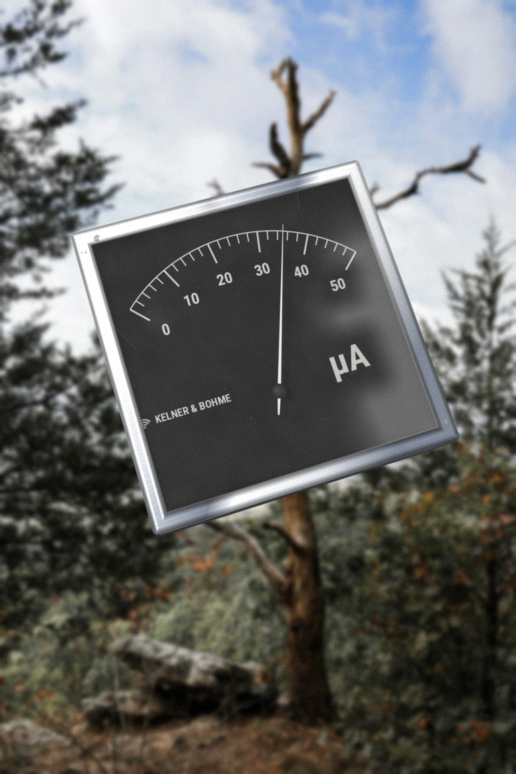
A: 35 µA
